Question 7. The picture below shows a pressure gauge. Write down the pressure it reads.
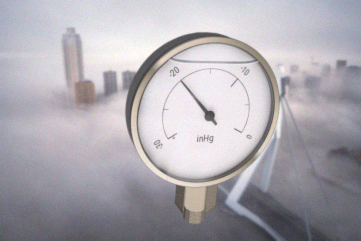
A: -20 inHg
